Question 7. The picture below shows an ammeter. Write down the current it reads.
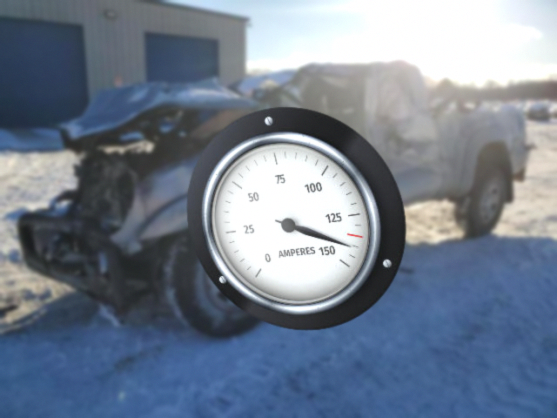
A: 140 A
